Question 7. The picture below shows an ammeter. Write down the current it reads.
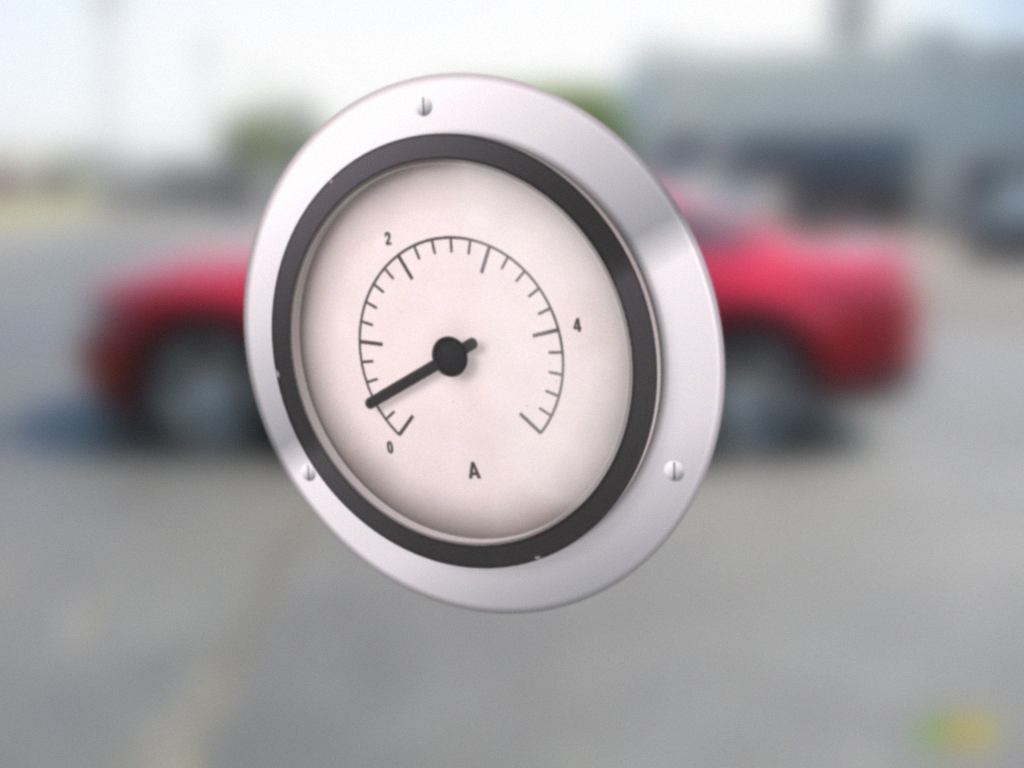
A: 0.4 A
